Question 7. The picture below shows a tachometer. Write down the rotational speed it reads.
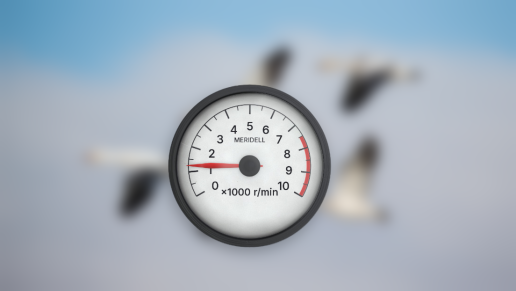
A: 1250 rpm
